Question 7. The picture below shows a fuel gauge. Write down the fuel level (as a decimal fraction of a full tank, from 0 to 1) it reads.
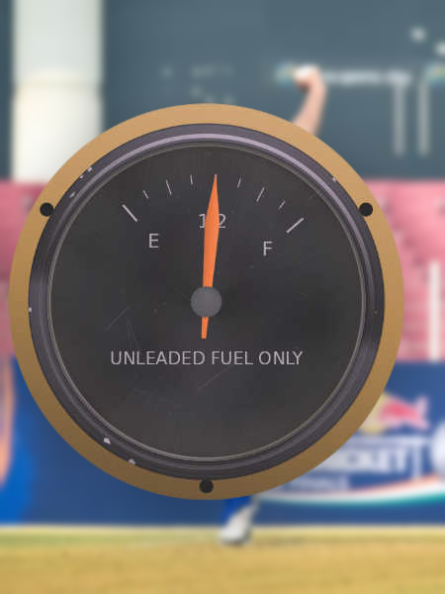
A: 0.5
